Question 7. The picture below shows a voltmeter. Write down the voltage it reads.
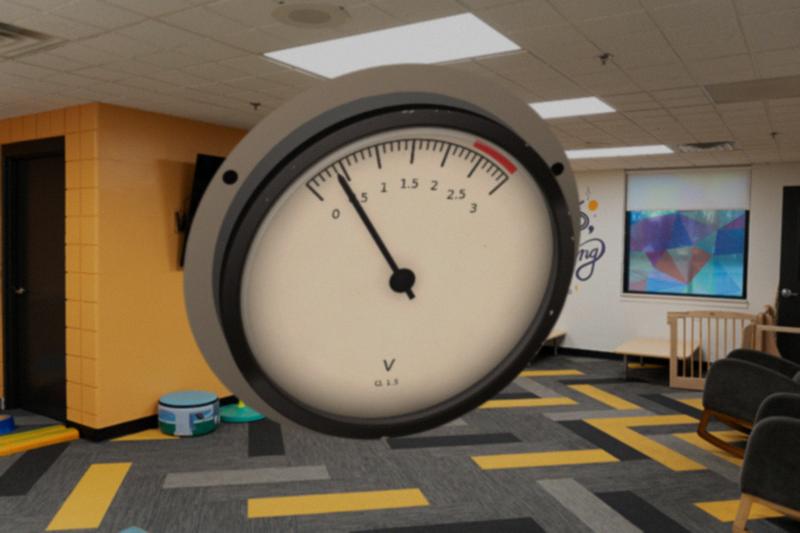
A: 0.4 V
